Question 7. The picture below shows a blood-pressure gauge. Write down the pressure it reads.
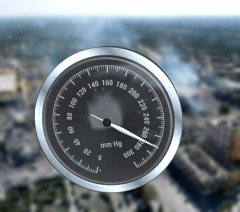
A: 270 mmHg
